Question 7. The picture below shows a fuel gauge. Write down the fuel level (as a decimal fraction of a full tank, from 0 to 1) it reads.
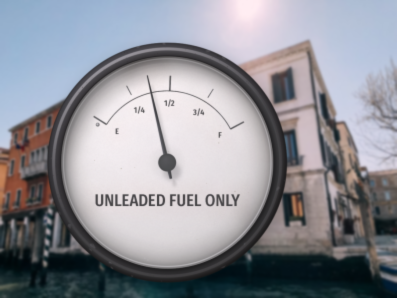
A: 0.375
